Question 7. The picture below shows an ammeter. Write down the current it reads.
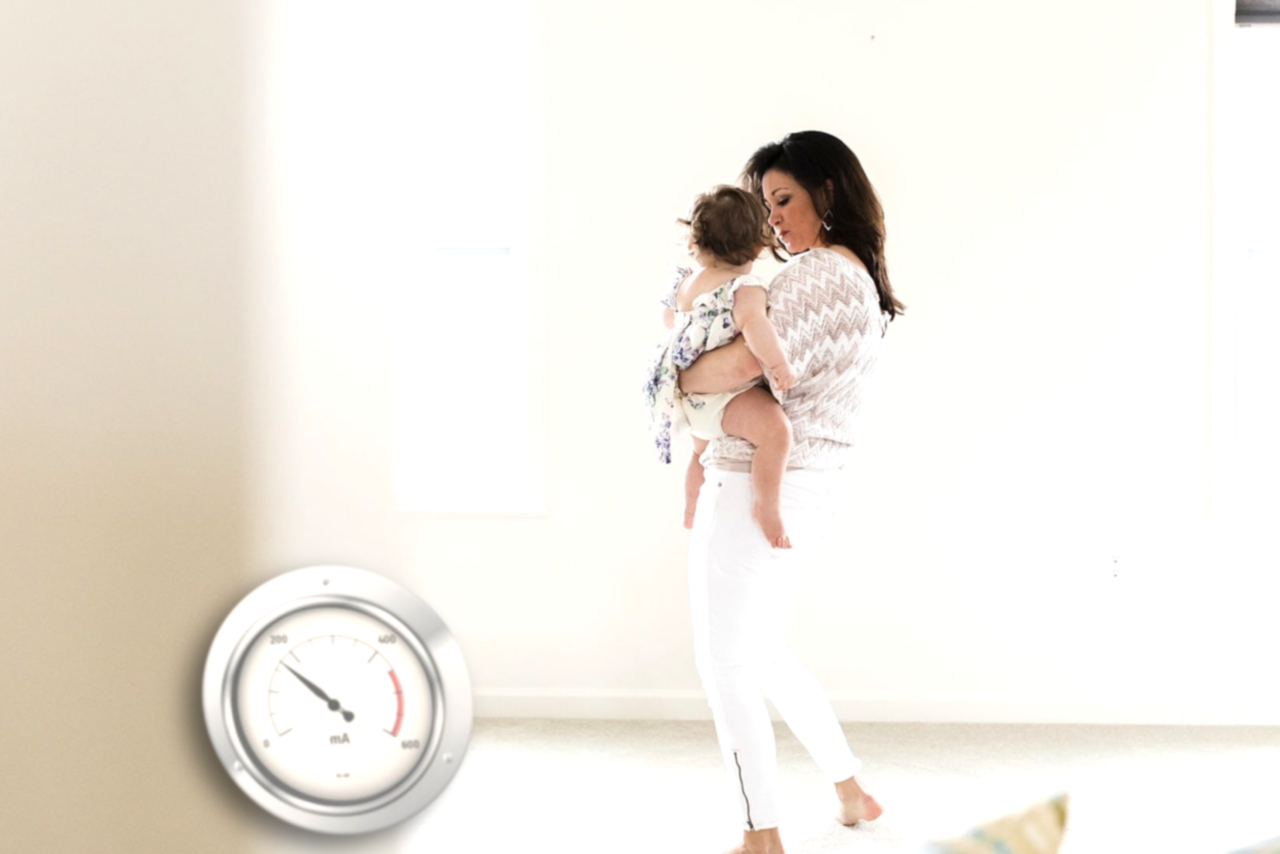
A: 175 mA
